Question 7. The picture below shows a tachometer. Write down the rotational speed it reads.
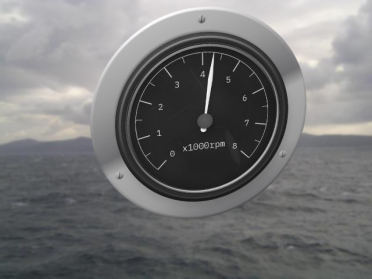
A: 4250 rpm
